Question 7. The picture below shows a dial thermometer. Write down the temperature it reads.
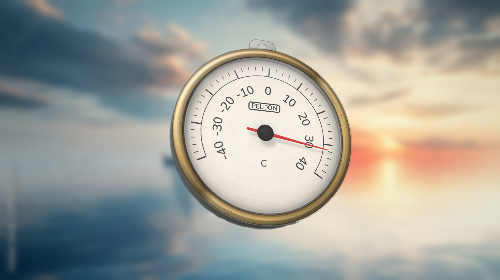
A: 32 °C
